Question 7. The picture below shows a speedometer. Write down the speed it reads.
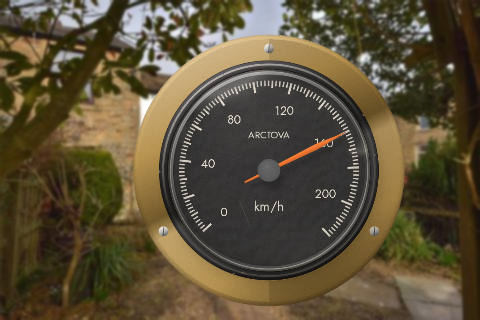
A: 160 km/h
